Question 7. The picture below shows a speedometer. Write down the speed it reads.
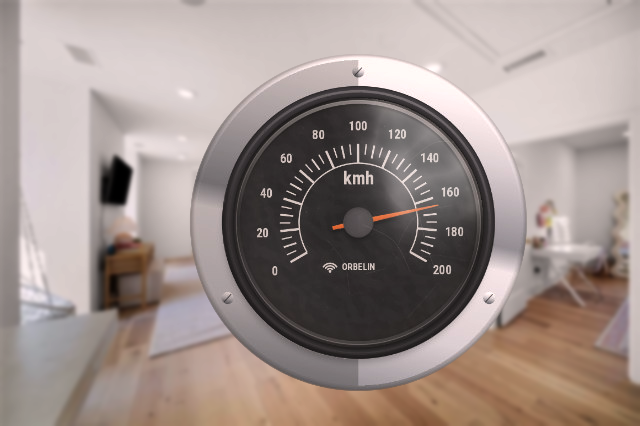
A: 165 km/h
